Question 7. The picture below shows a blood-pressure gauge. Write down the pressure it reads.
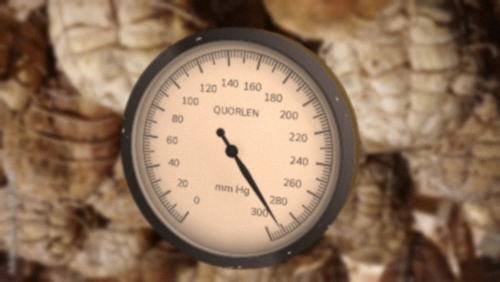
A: 290 mmHg
